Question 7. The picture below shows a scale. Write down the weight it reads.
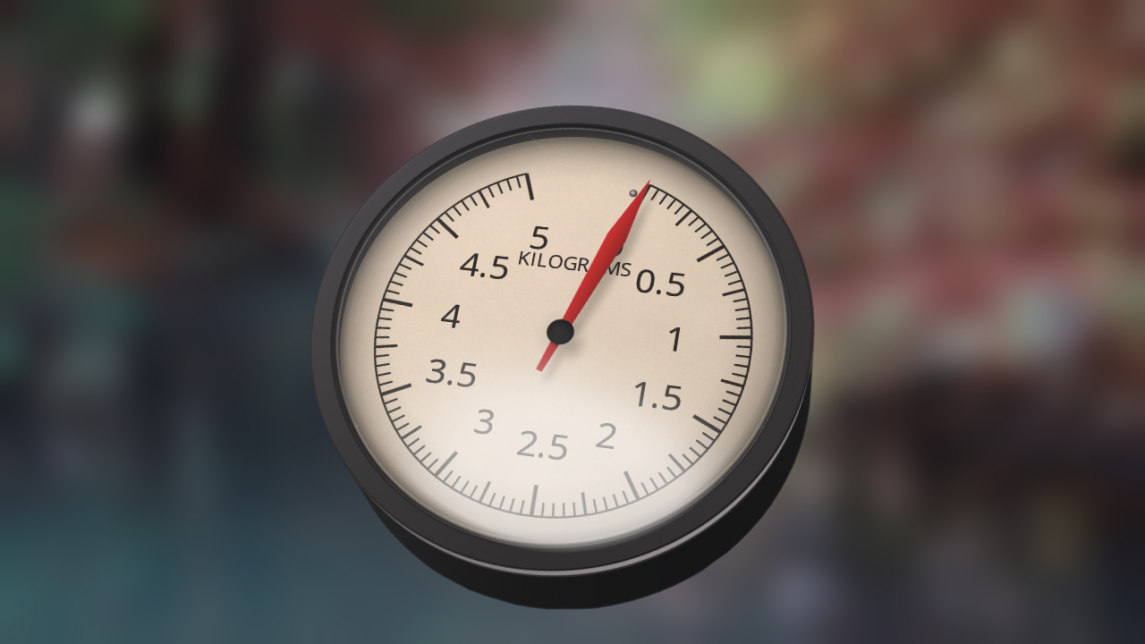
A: 0 kg
